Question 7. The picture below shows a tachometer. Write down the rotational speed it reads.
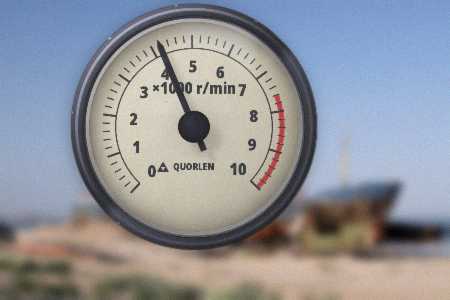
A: 4200 rpm
